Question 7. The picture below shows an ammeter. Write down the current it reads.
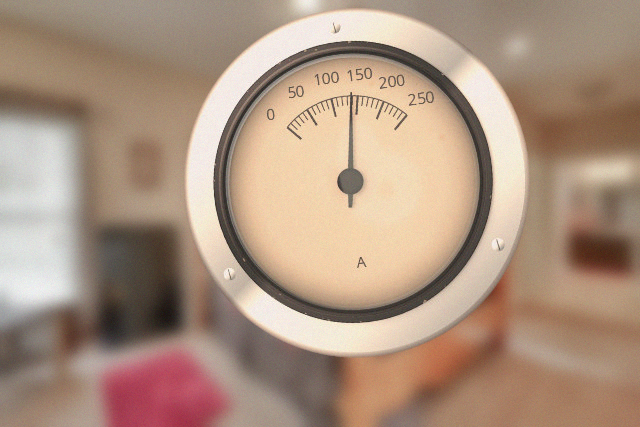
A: 140 A
